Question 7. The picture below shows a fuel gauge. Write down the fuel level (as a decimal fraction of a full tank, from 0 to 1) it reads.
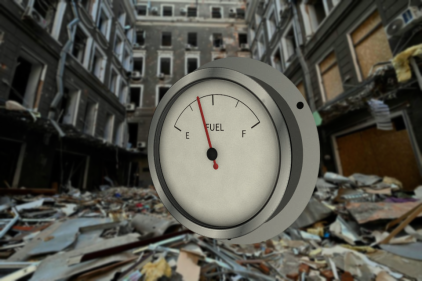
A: 0.375
